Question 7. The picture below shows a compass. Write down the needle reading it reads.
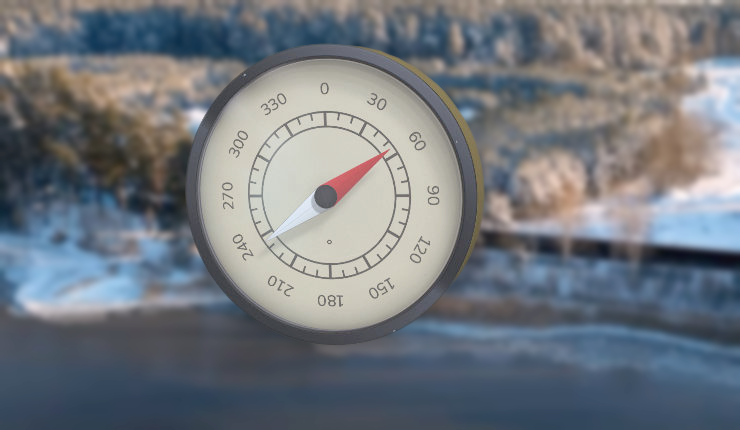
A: 55 °
